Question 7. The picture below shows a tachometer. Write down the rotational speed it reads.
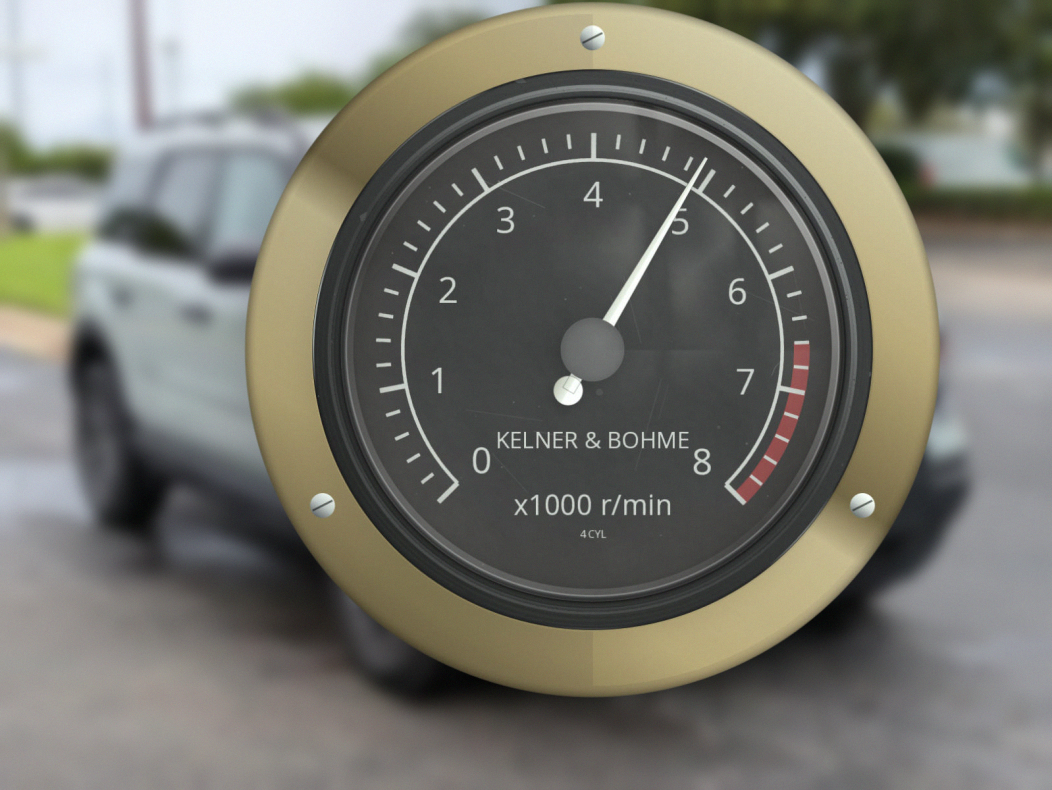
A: 4900 rpm
